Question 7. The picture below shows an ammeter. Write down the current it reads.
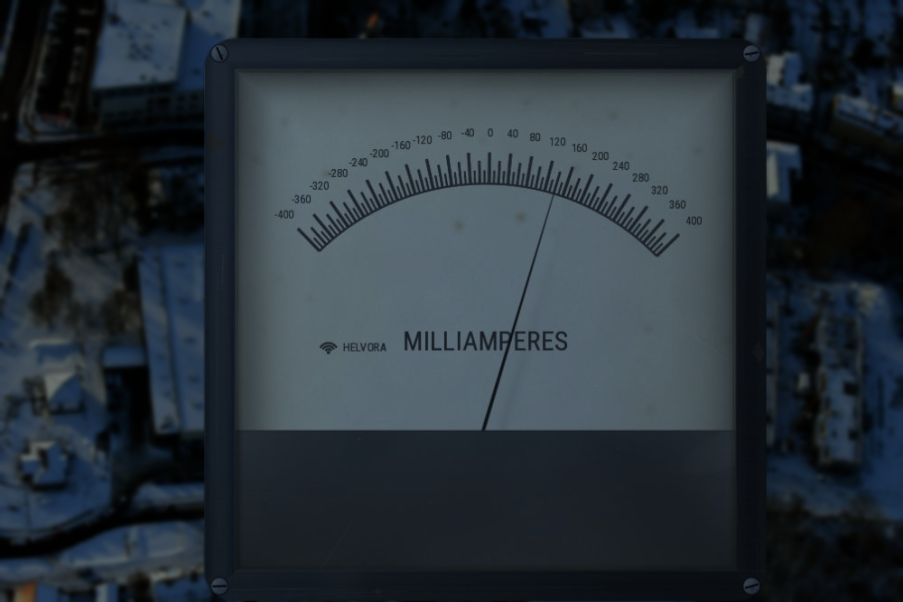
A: 140 mA
